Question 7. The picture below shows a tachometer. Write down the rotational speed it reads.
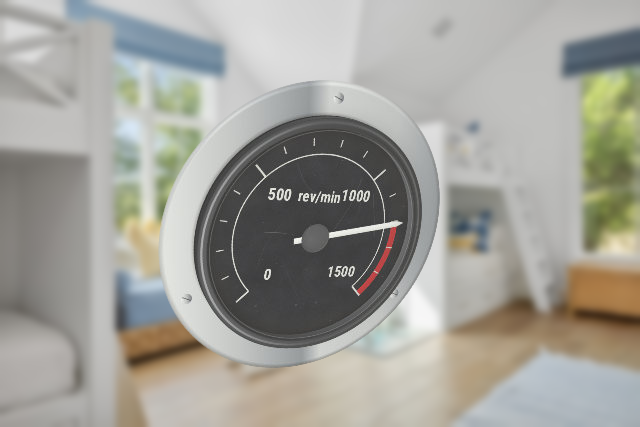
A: 1200 rpm
